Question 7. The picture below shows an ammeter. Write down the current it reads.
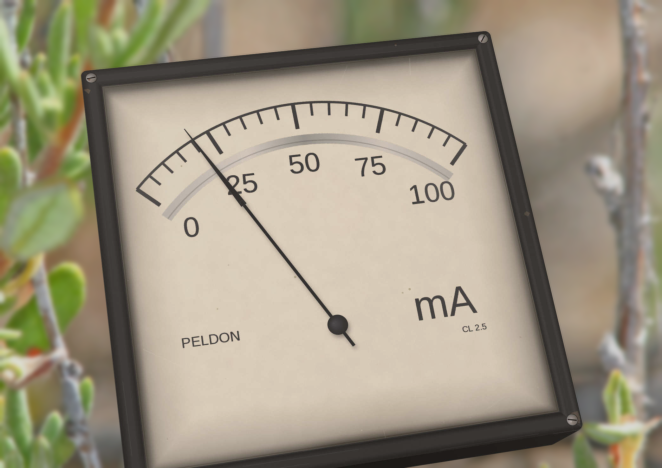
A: 20 mA
